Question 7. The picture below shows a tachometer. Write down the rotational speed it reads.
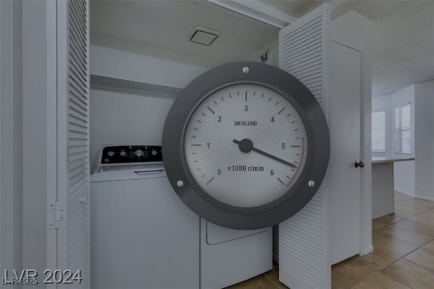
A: 5500 rpm
